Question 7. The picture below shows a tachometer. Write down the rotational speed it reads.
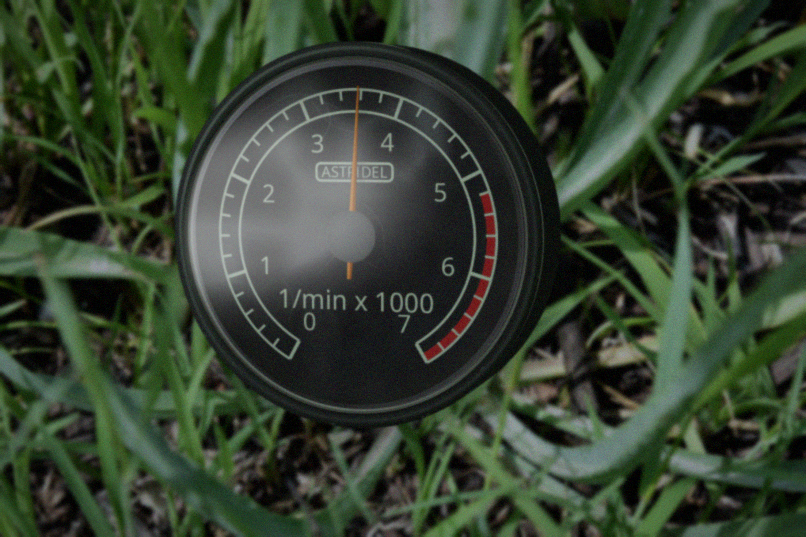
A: 3600 rpm
